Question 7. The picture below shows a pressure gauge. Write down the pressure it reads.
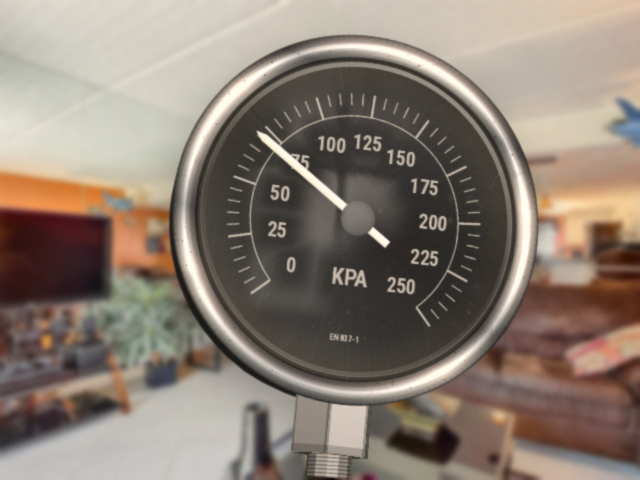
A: 70 kPa
